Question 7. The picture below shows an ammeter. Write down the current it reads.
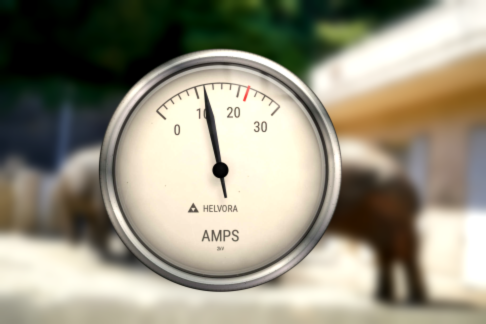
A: 12 A
